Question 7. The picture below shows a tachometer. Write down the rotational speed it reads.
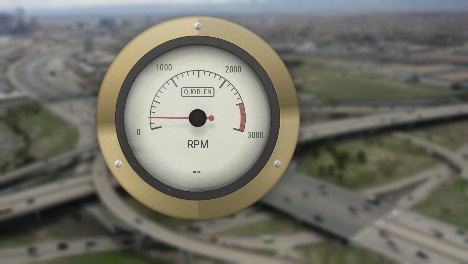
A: 200 rpm
